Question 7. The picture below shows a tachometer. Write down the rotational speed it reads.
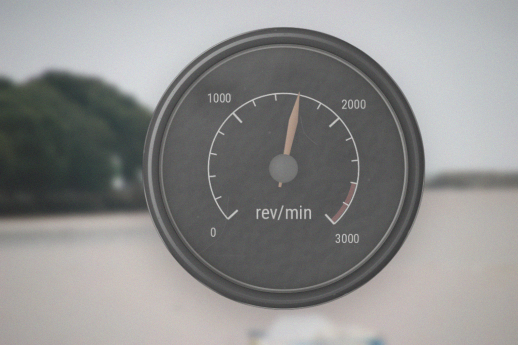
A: 1600 rpm
